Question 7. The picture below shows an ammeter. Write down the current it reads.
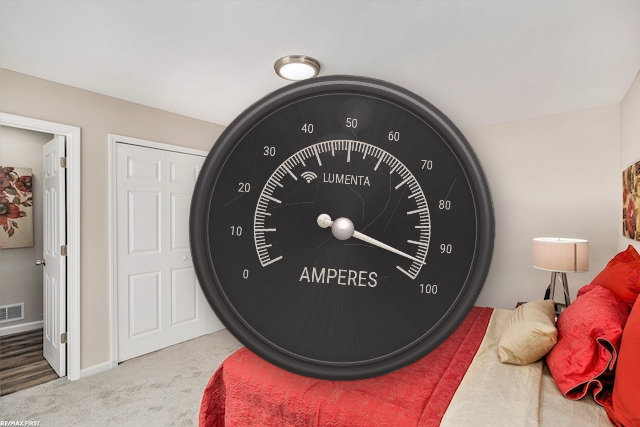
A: 95 A
